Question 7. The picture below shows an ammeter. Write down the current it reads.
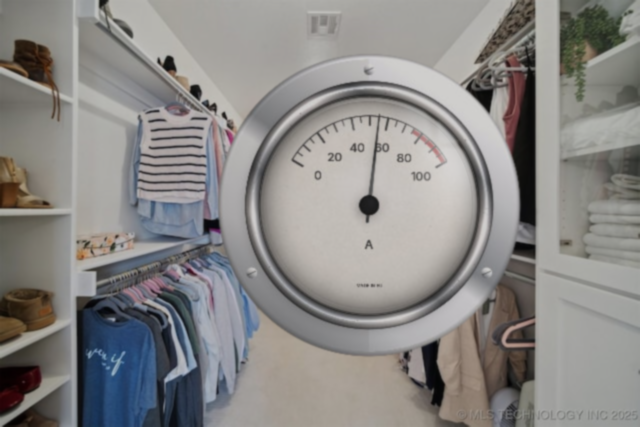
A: 55 A
